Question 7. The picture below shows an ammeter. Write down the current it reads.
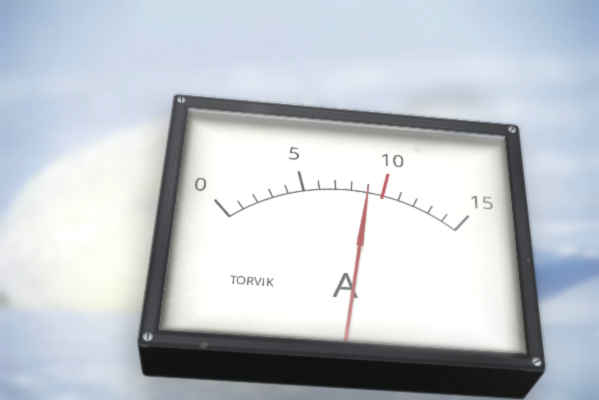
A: 9 A
